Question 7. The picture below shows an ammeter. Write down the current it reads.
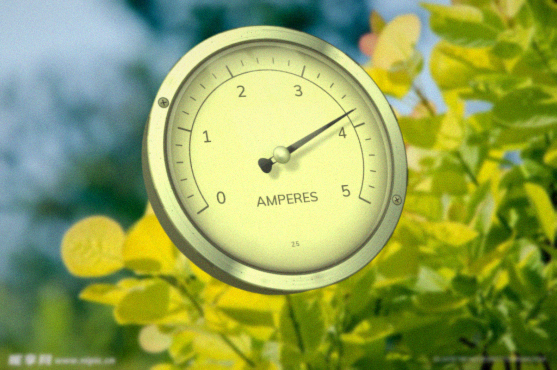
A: 3.8 A
